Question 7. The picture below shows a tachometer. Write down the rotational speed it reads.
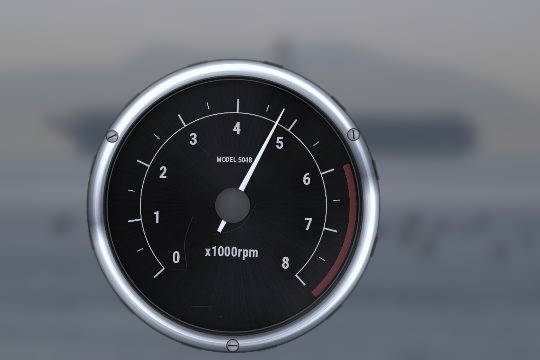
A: 4750 rpm
